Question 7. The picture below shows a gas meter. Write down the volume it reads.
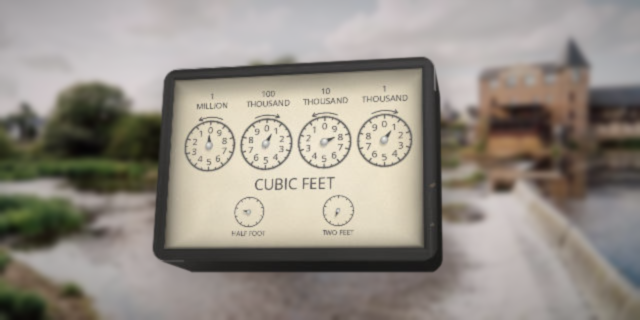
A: 8100 ft³
